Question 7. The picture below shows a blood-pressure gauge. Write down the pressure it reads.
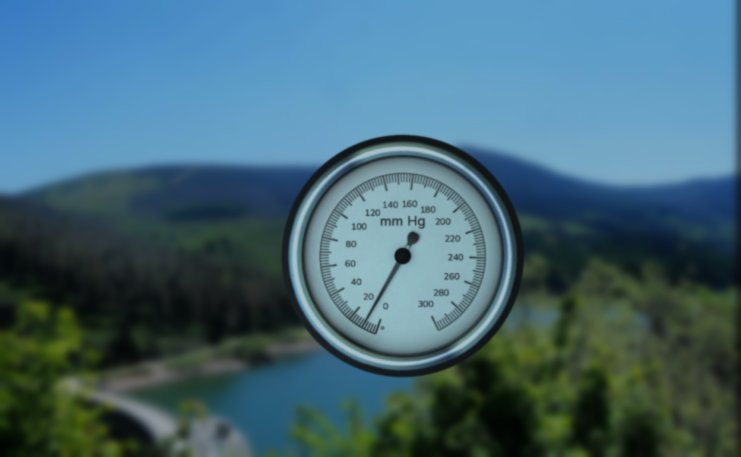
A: 10 mmHg
